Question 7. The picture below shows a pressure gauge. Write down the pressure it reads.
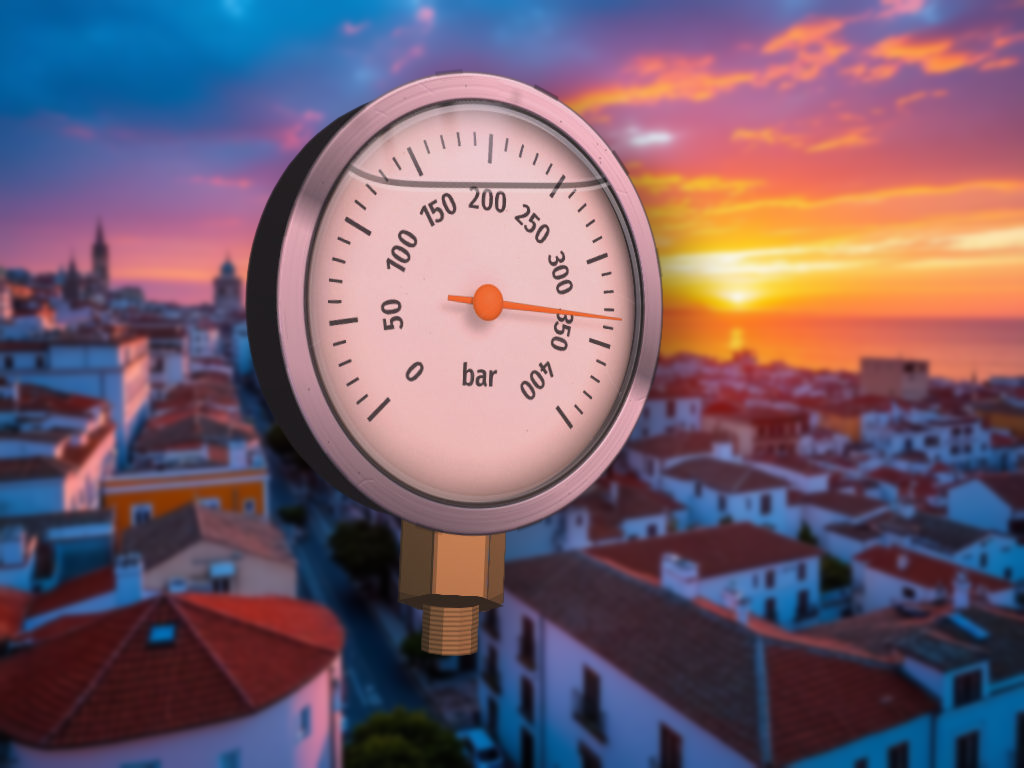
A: 335 bar
